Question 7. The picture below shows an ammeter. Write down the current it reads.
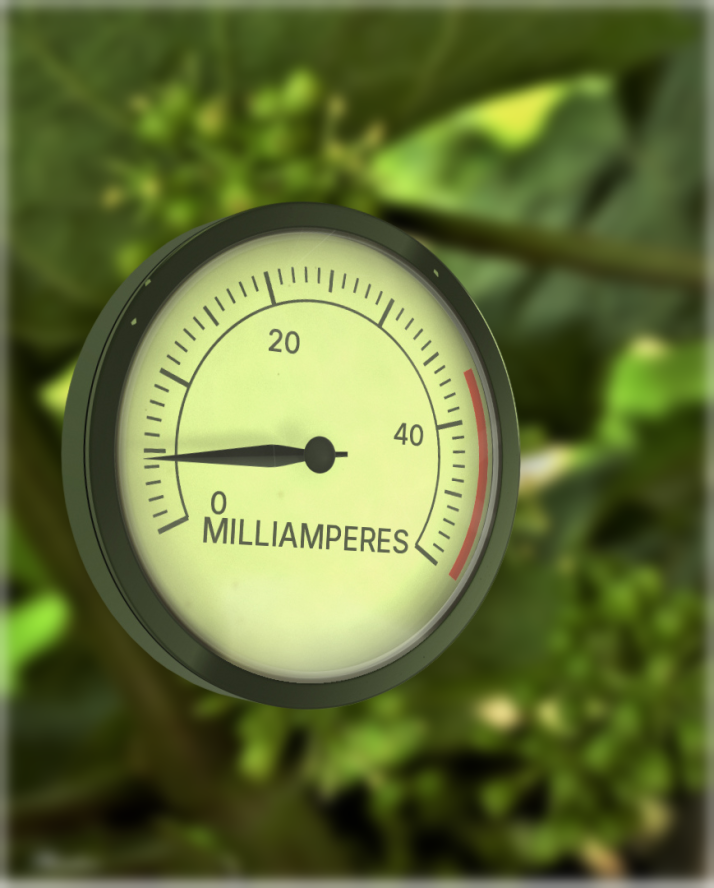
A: 4.5 mA
